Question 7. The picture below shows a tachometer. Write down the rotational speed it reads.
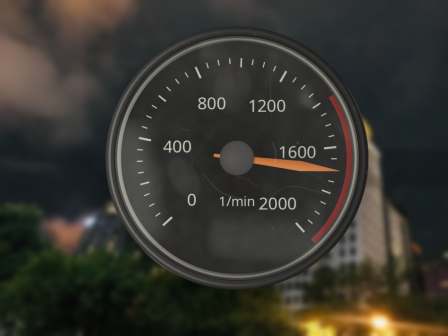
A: 1700 rpm
